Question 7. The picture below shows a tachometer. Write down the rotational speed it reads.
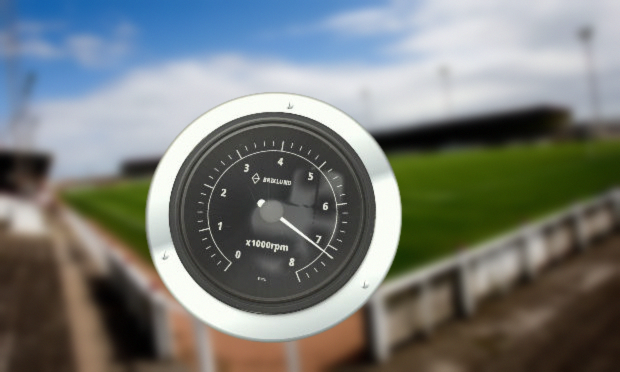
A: 7200 rpm
